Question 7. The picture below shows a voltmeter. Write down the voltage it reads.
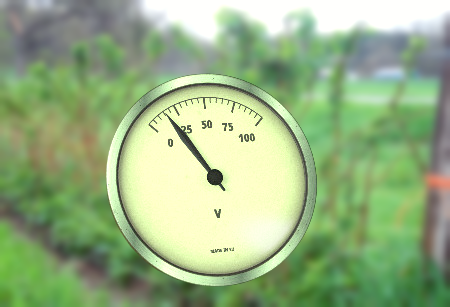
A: 15 V
